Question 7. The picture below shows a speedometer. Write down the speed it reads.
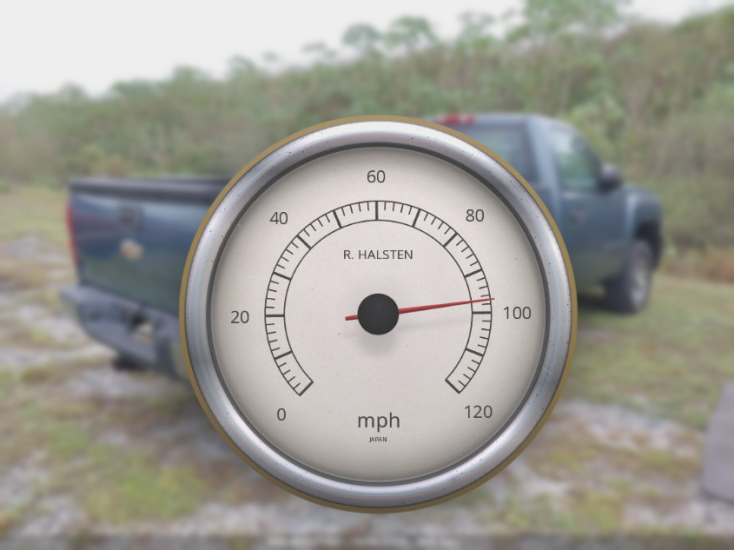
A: 97 mph
